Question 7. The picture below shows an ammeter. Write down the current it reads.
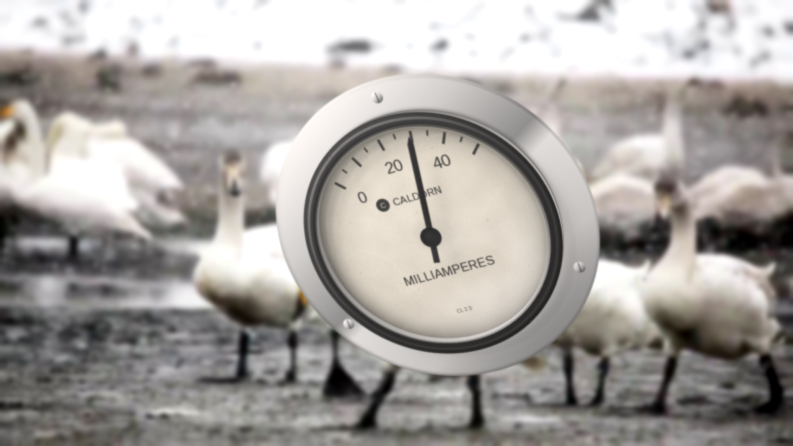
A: 30 mA
